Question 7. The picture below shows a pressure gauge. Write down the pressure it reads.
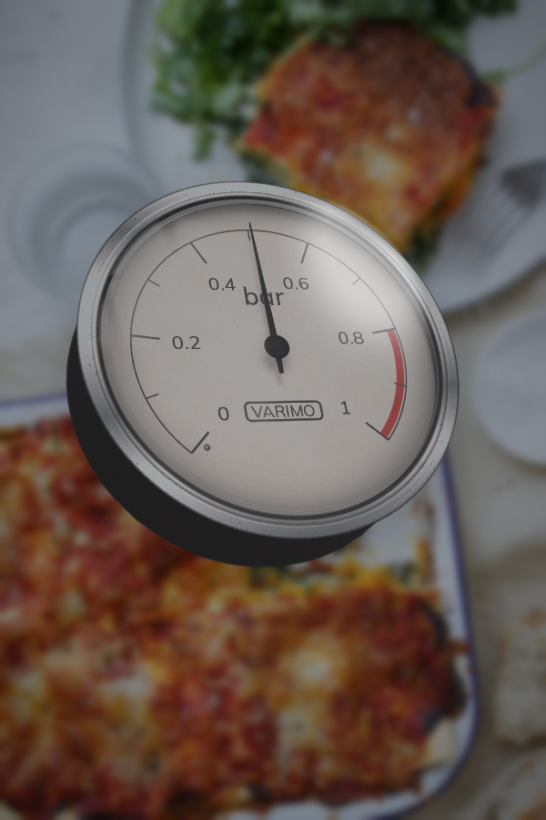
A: 0.5 bar
